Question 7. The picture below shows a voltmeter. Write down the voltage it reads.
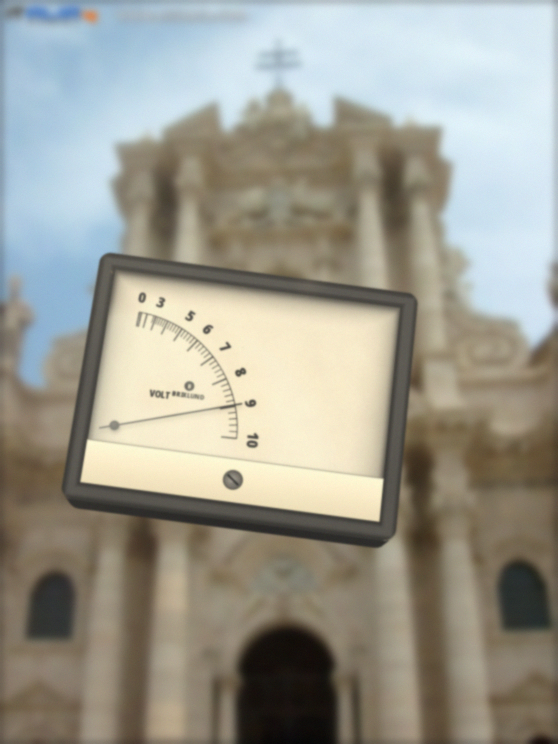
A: 9 V
